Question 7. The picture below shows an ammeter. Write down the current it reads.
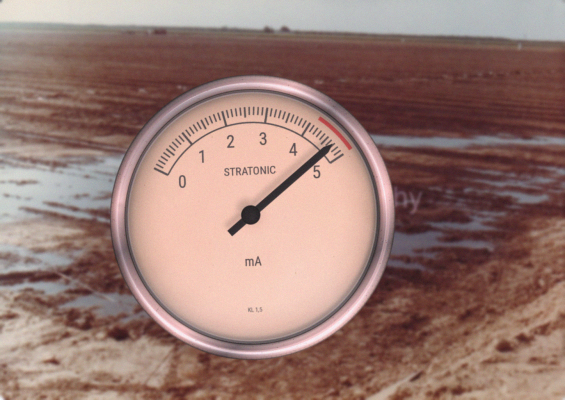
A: 4.7 mA
